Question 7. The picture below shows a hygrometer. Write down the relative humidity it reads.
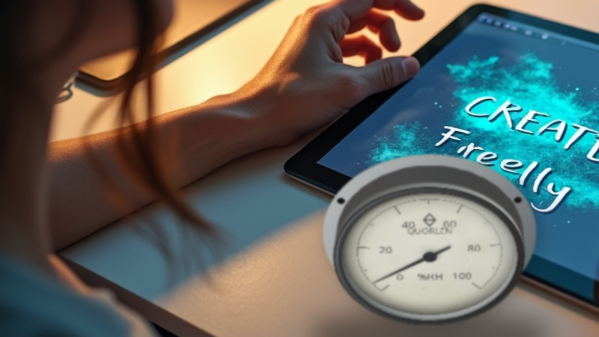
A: 5 %
